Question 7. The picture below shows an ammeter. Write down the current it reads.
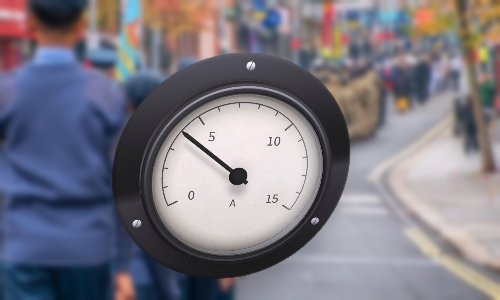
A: 4 A
